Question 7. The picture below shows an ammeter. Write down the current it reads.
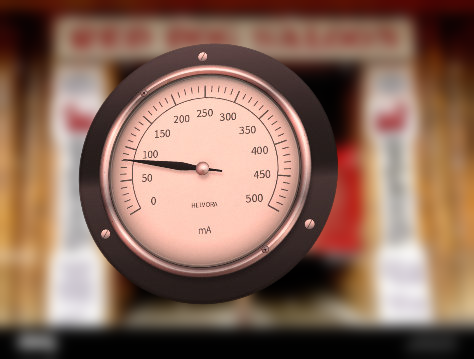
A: 80 mA
